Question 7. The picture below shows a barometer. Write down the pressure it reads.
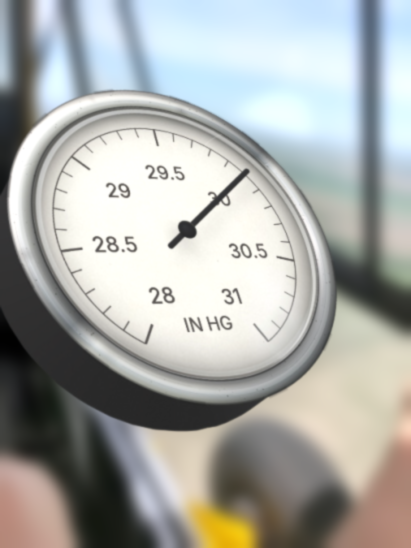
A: 30 inHg
